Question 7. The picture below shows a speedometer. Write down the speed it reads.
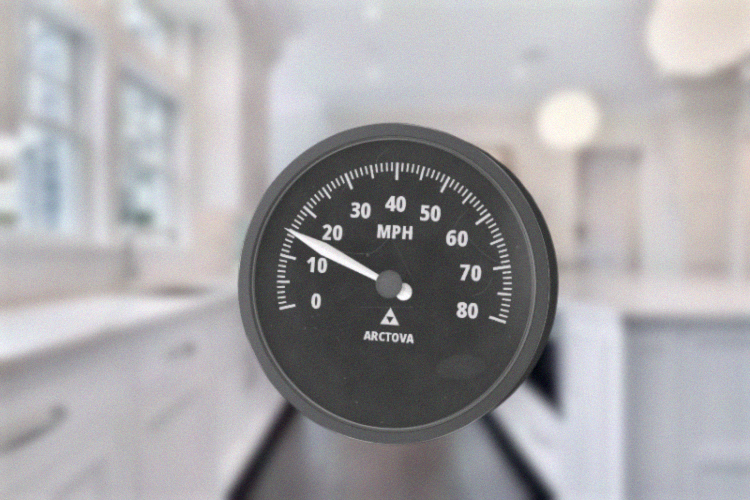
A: 15 mph
